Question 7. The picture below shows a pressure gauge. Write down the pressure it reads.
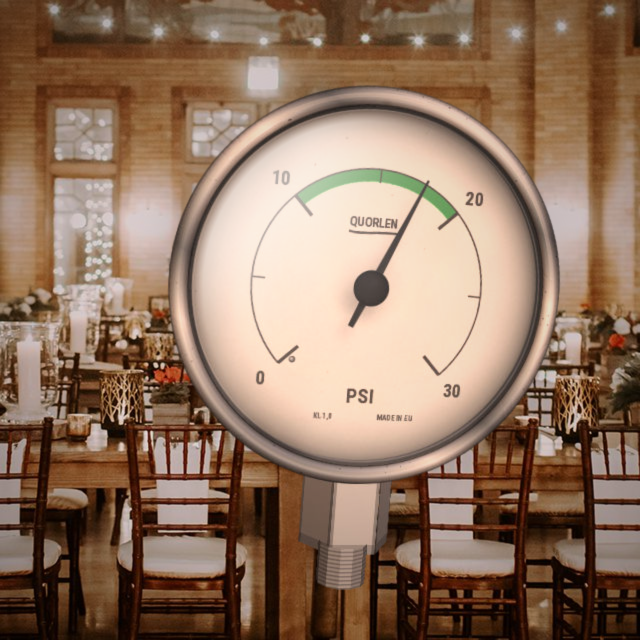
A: 17.5 psi
